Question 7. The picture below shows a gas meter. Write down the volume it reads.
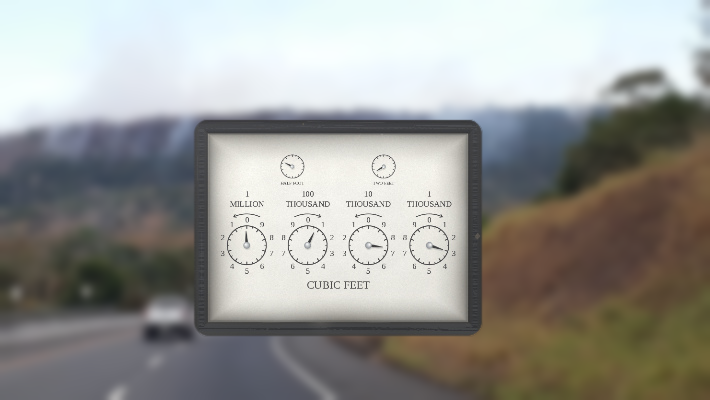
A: 7300 ft³
